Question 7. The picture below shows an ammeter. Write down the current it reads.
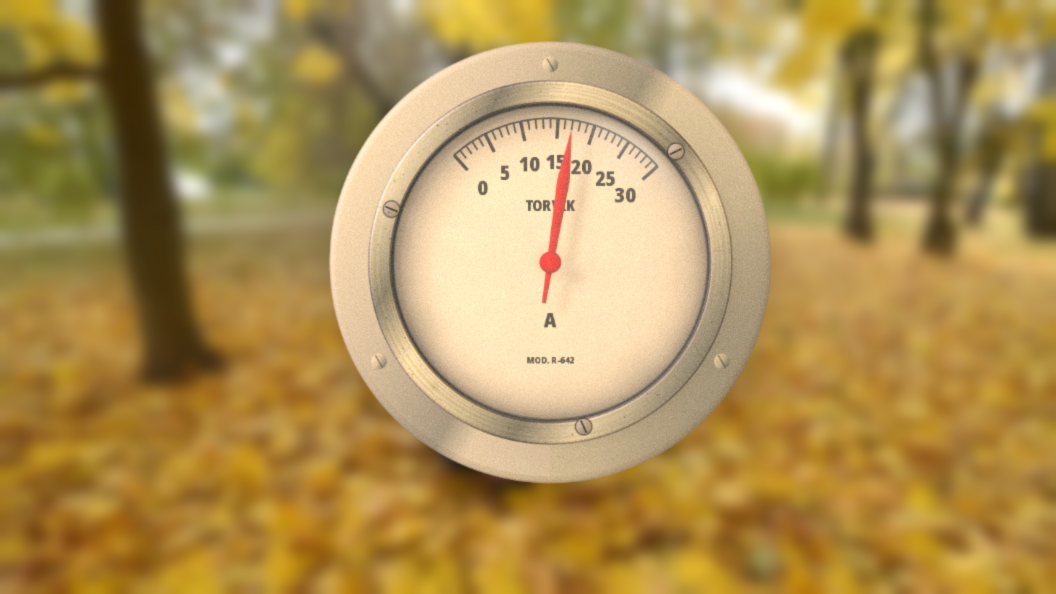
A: 17 A
